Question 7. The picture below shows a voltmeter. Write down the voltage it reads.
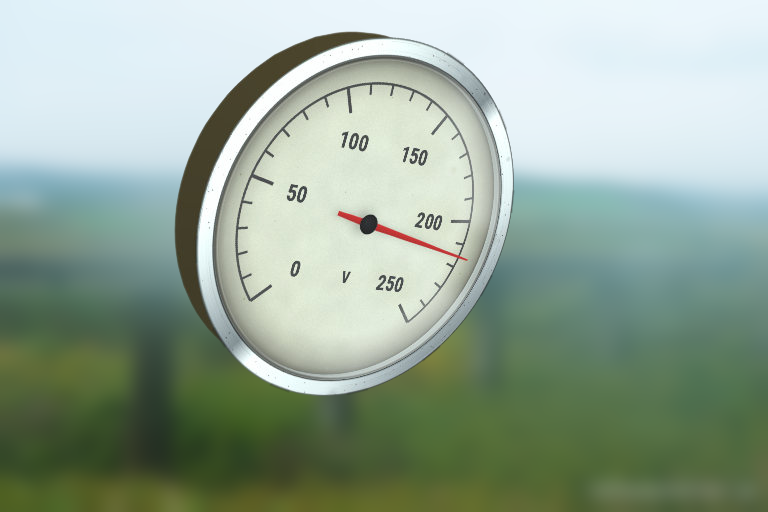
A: 215 V
